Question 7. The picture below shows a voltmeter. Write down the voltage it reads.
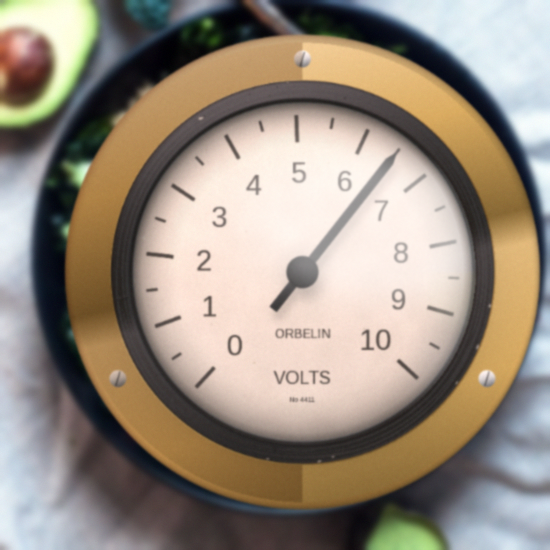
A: 6.5 V
